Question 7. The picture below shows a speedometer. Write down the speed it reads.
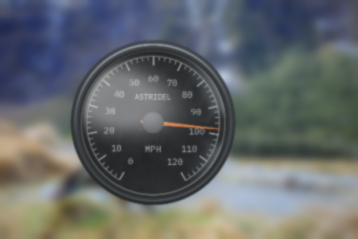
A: 98 mph
